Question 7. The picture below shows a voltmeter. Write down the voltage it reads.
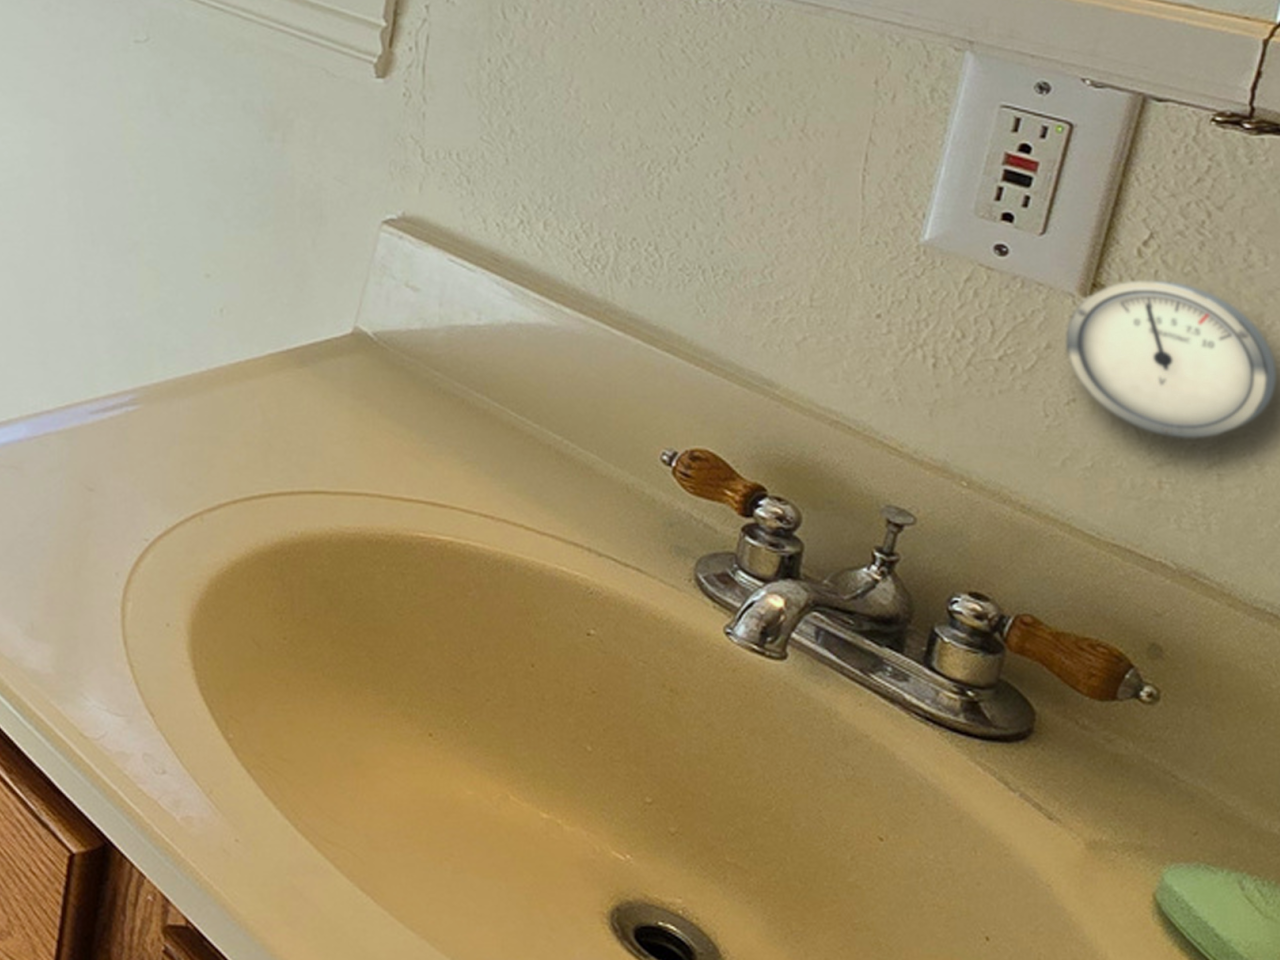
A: 2.5 V
